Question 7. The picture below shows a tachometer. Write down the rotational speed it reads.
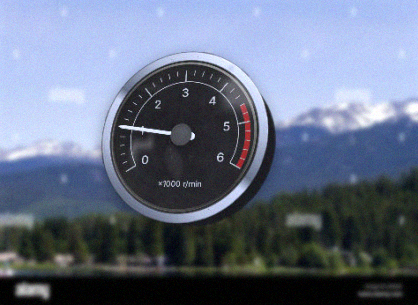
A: 1000 rpm
